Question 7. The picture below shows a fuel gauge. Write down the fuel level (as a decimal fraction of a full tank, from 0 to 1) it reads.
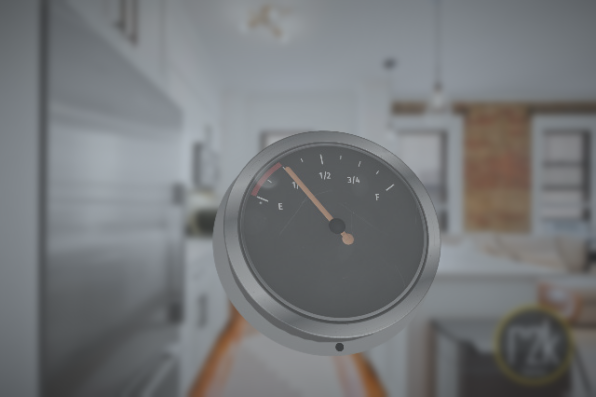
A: 0.25
